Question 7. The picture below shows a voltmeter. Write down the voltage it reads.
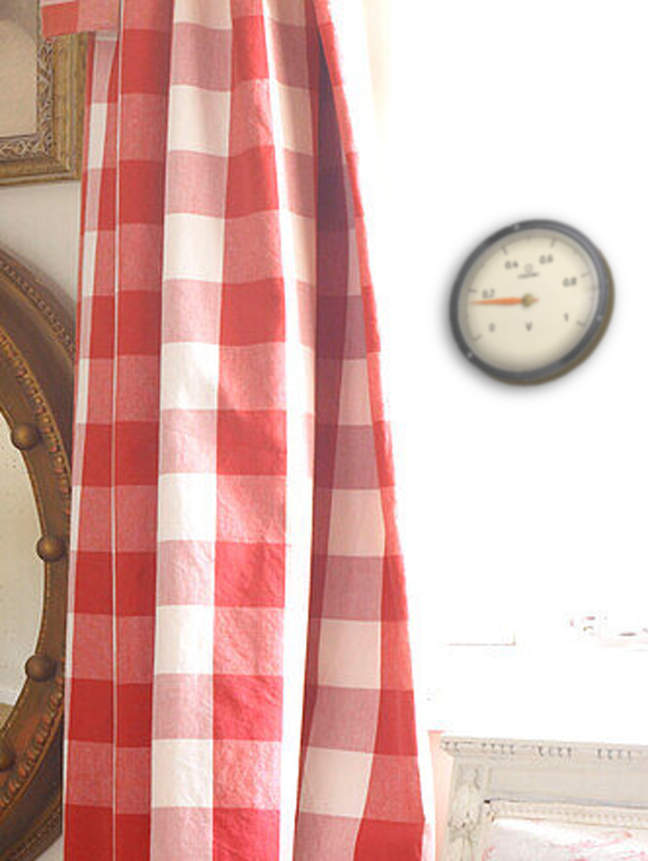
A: 0.15 V
